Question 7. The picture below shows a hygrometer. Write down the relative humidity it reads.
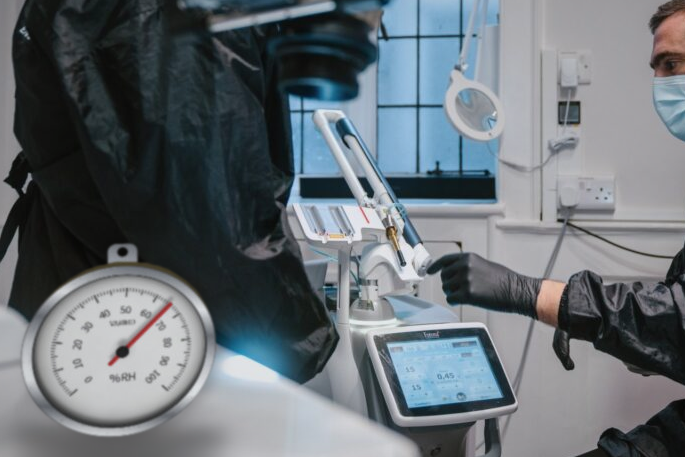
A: 65 %
